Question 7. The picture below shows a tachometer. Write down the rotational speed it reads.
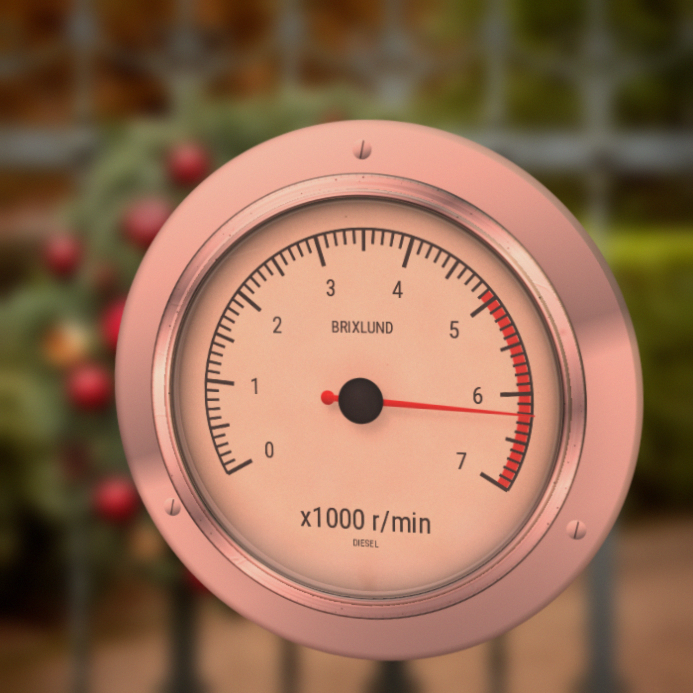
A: 6200 rpm
